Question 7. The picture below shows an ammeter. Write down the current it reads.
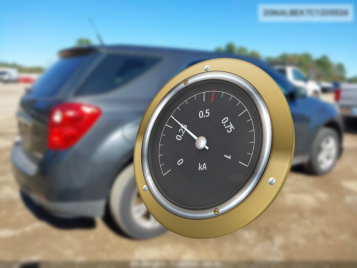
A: 0.3 kA
